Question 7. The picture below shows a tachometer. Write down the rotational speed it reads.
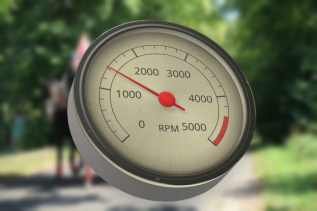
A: 1400 rpm
